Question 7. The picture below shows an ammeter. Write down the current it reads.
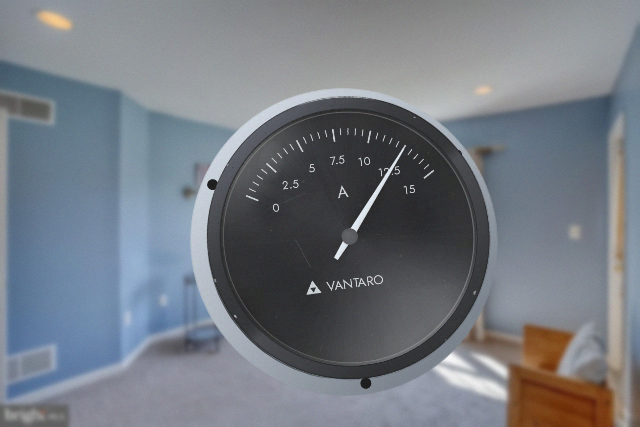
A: 12.5 A
